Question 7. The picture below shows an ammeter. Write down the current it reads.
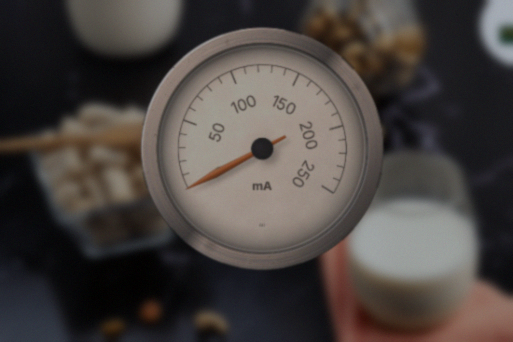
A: 0 mA
